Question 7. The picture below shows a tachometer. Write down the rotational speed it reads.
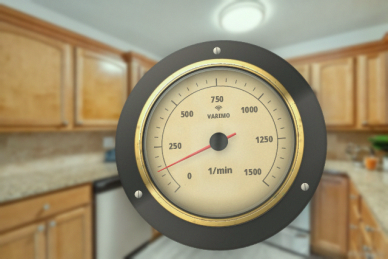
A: 125 rpm
